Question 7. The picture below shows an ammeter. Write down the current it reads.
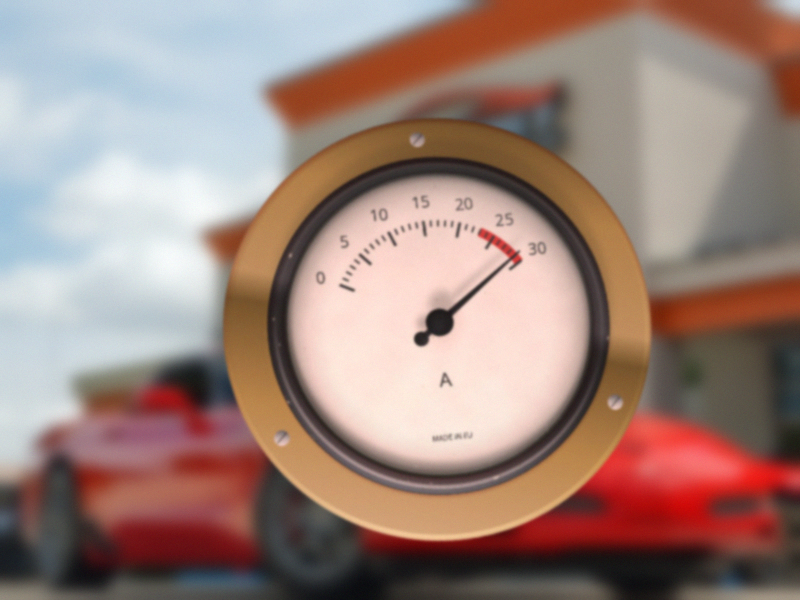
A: 29 A
